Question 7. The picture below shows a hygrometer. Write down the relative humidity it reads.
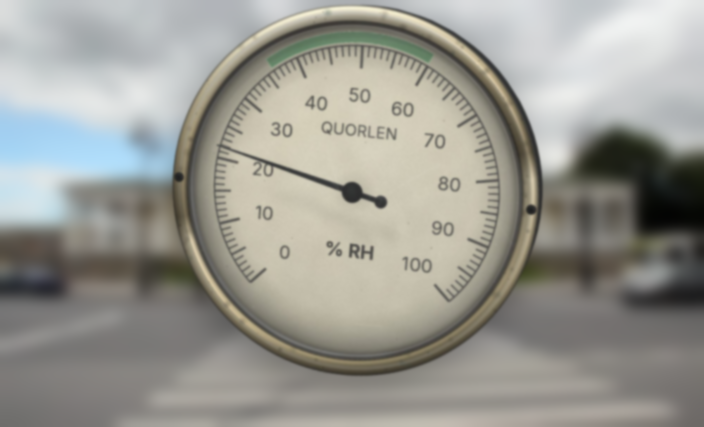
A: 22 %
